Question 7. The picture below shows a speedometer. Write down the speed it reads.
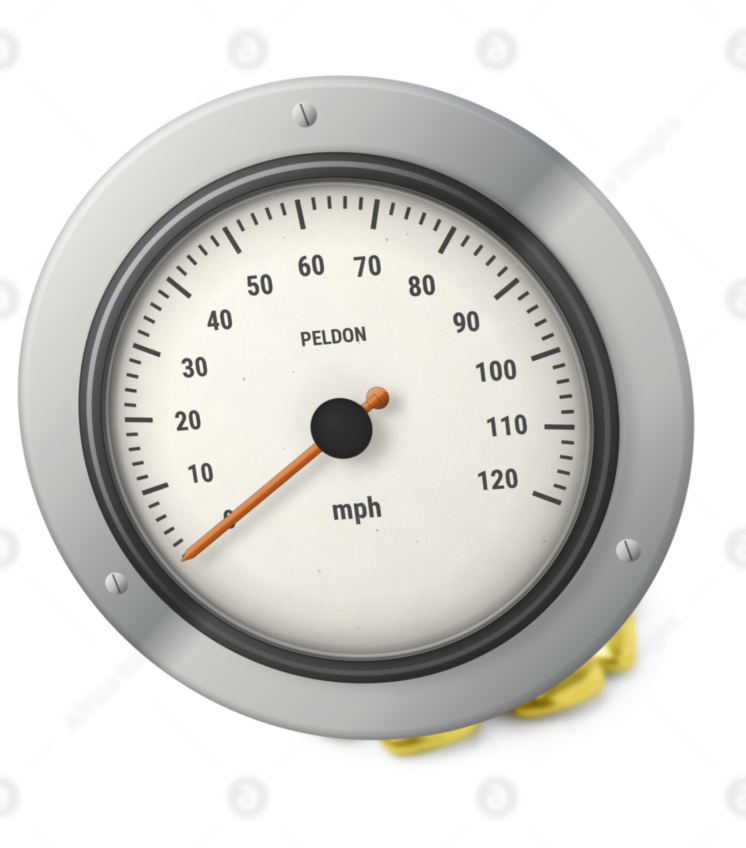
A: 0 mph
